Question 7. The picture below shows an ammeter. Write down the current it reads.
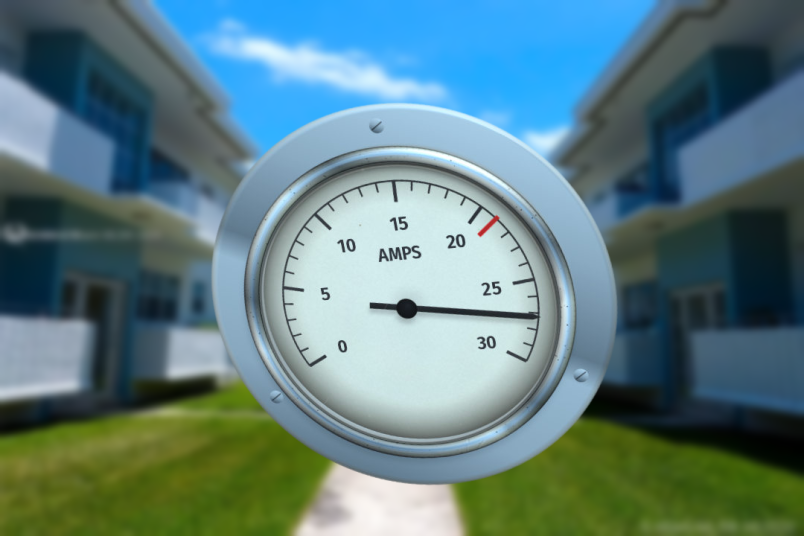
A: 27 A
